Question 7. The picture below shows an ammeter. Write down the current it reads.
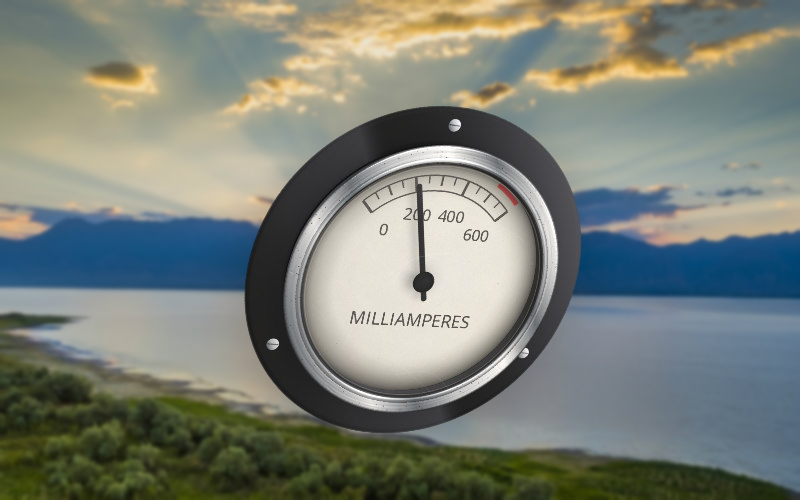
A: 200 mA
